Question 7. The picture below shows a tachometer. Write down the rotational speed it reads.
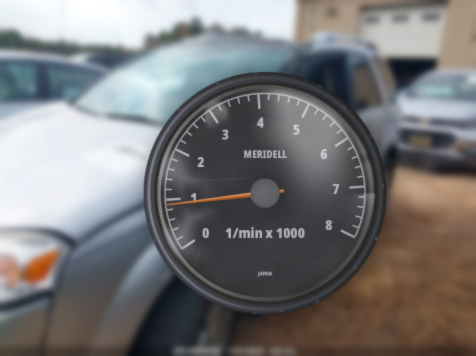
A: 900 rpm
